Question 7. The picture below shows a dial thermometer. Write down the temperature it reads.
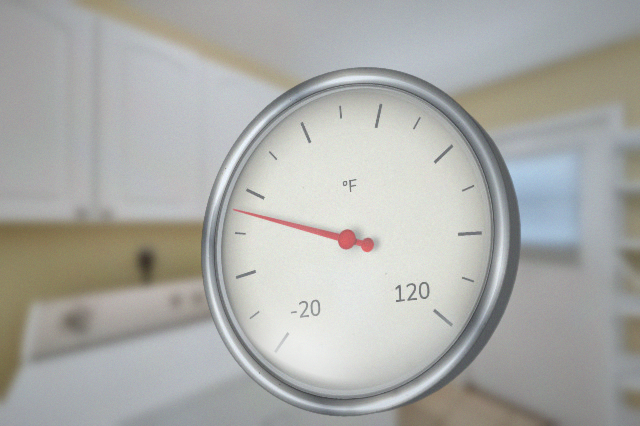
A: 15 °F
